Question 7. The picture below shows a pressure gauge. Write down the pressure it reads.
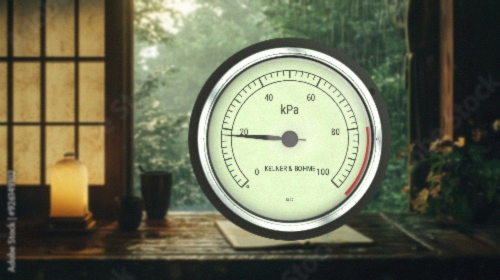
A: 18 kPa
